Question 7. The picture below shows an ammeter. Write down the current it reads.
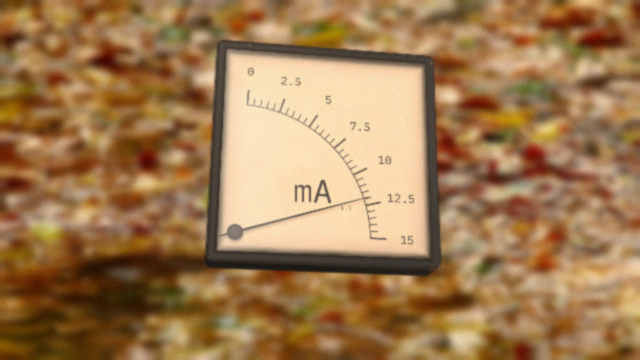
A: 12 mA
